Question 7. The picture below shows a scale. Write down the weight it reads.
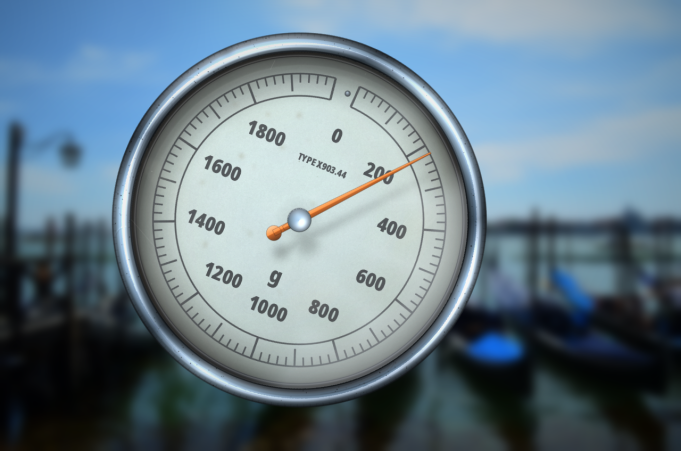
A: 220 g
